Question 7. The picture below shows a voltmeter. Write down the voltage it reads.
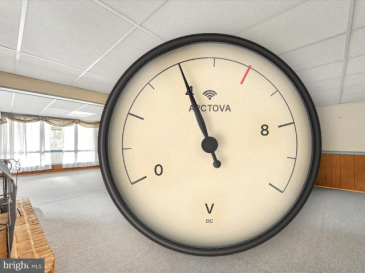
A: 4 V
